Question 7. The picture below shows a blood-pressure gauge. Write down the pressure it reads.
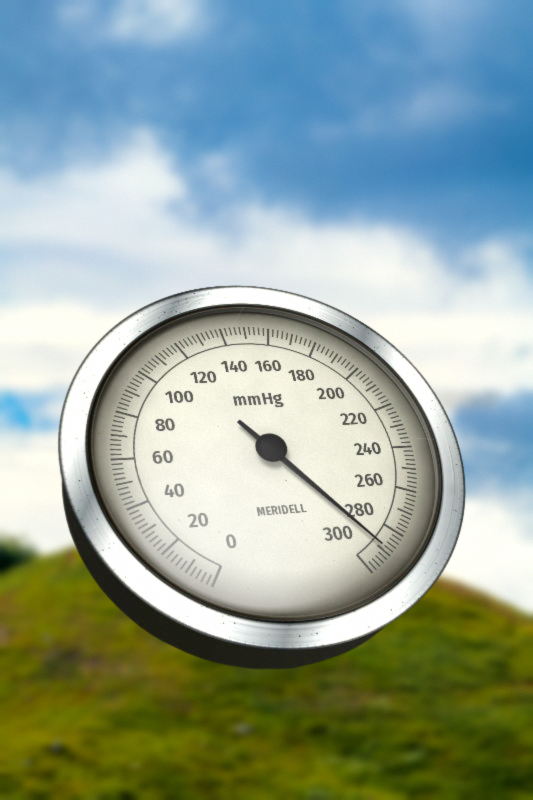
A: 290 mmHg
